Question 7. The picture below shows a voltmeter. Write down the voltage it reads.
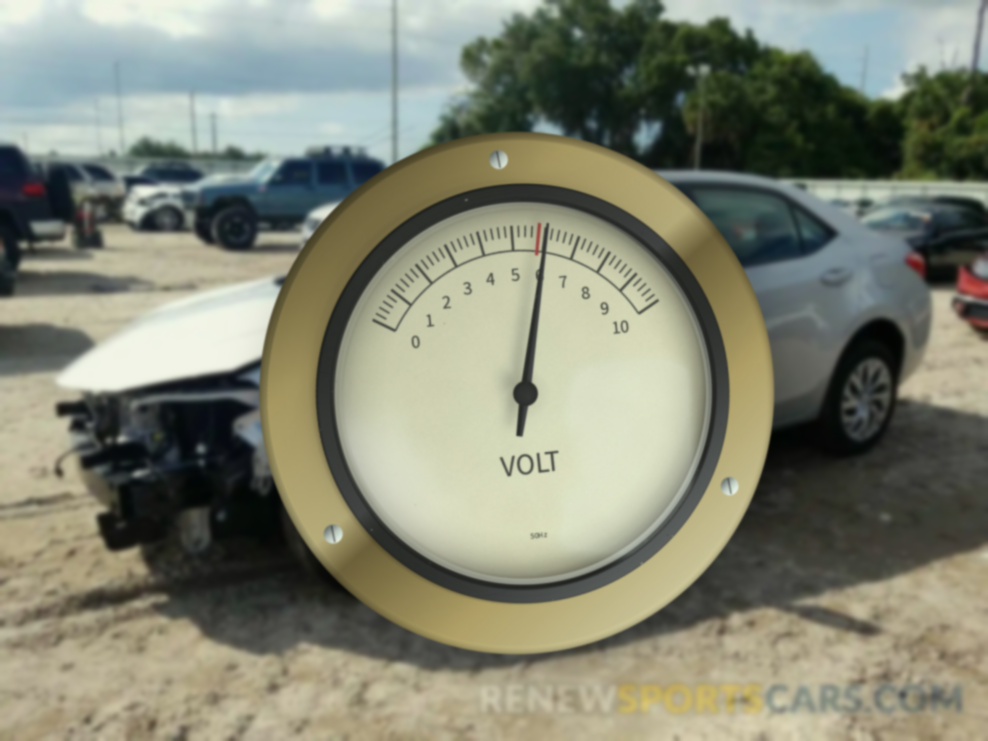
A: 6 V
